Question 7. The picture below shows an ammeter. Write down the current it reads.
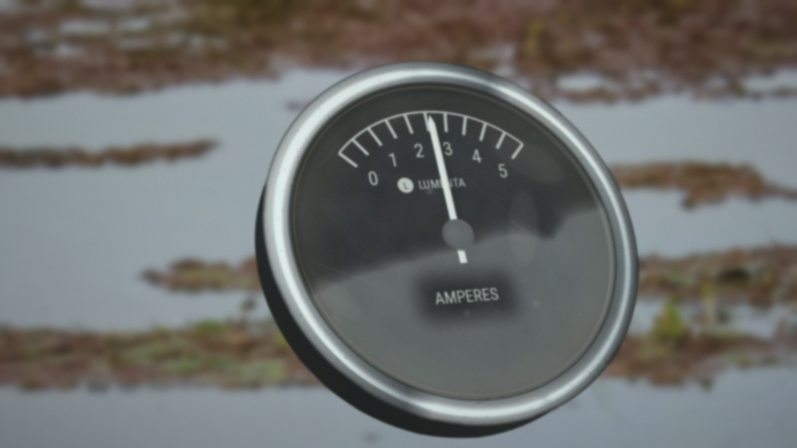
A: 2.5 A
